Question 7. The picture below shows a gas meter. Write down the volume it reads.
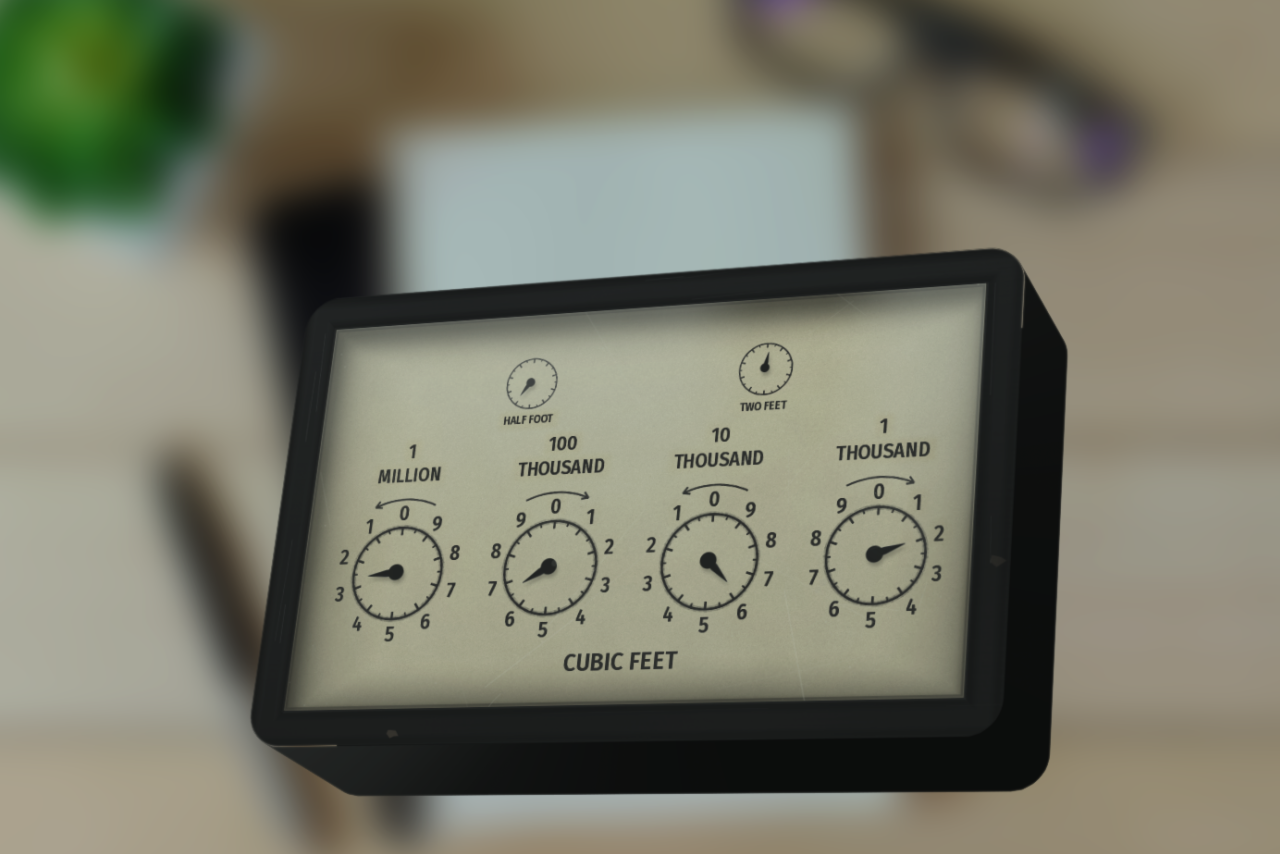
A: 266200 ft³
